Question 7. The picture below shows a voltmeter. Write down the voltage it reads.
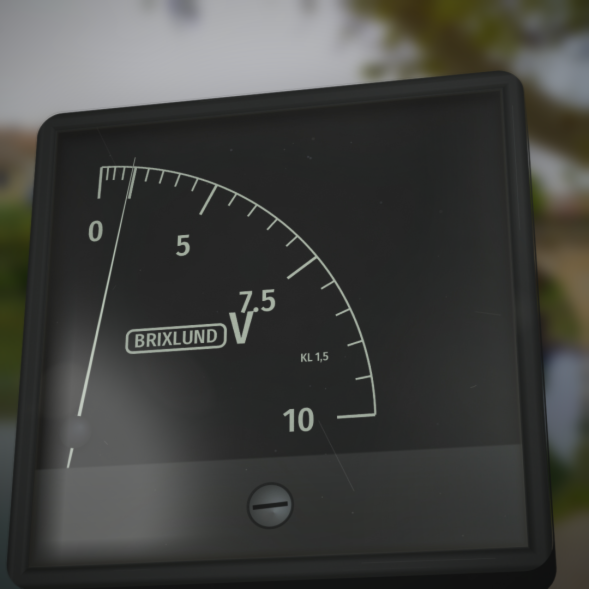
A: 2.5 V
